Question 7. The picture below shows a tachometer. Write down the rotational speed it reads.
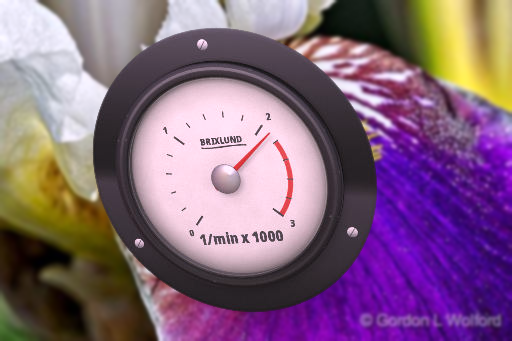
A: 2100 rpm
